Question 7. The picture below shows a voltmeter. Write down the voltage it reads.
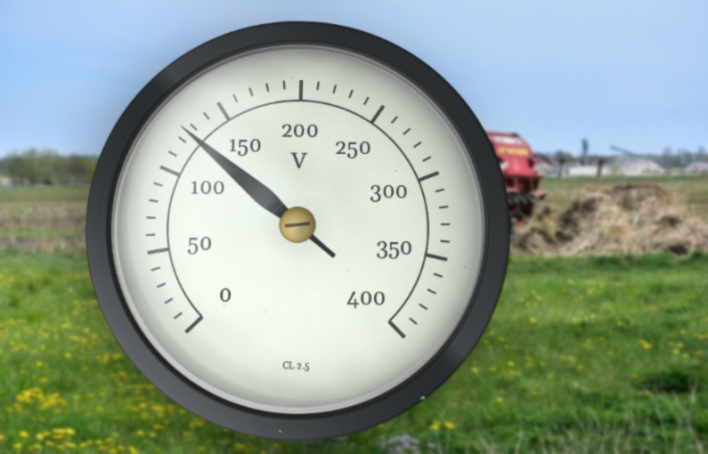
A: 125 V
